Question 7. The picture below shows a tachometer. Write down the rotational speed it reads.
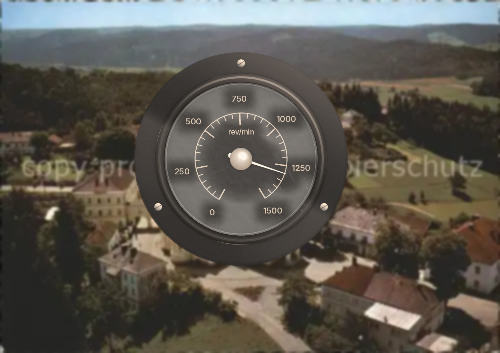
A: 1300 rpm
